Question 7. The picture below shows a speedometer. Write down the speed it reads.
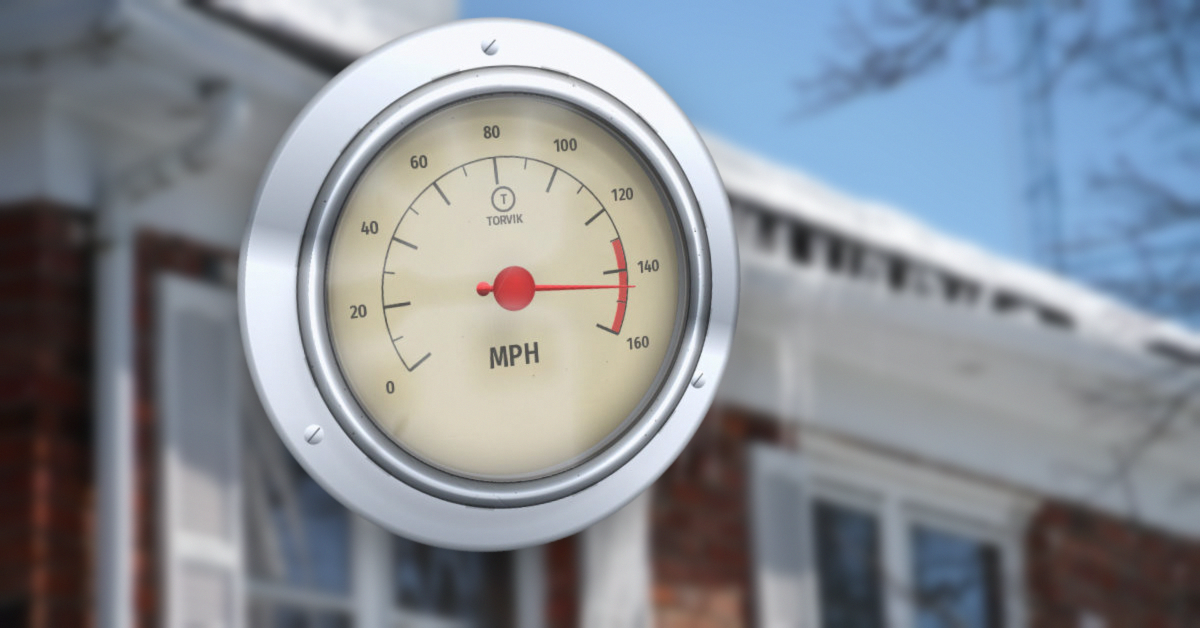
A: 145 mph
